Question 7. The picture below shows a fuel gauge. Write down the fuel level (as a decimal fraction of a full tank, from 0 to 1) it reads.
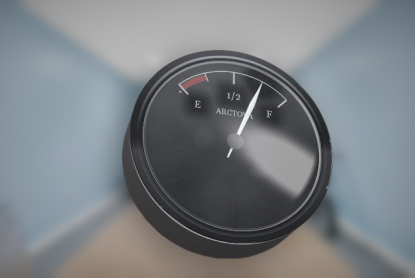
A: 0.75
